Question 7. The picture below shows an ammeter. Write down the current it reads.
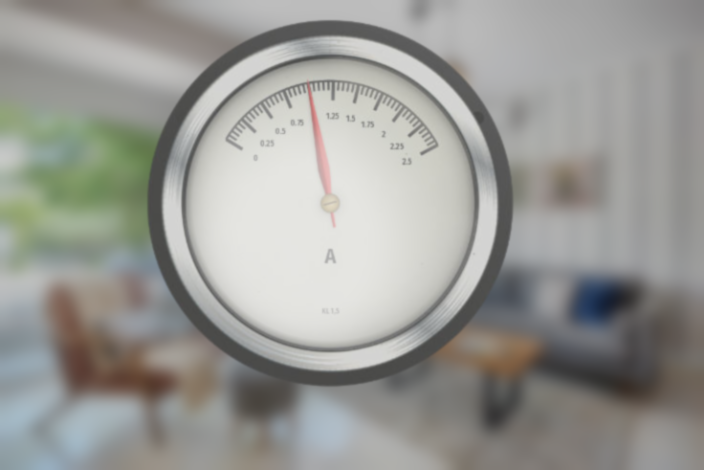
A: 1 A
